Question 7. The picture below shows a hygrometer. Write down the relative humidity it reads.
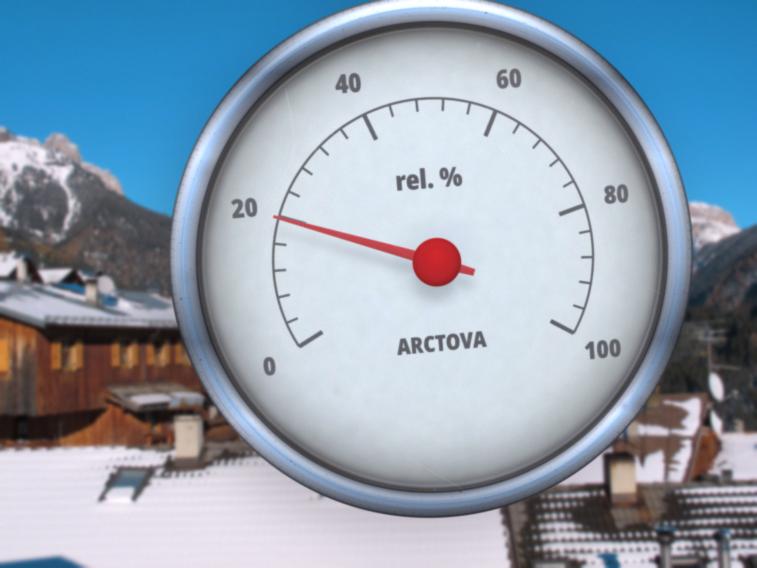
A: 20 %
